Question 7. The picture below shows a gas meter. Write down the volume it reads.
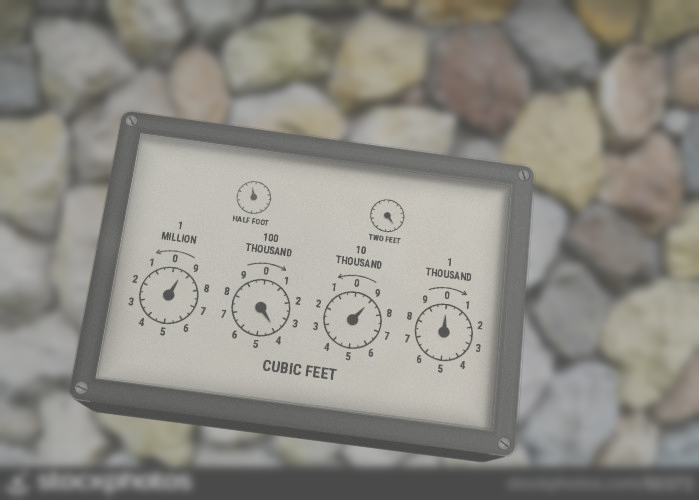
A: 939000 ft³
